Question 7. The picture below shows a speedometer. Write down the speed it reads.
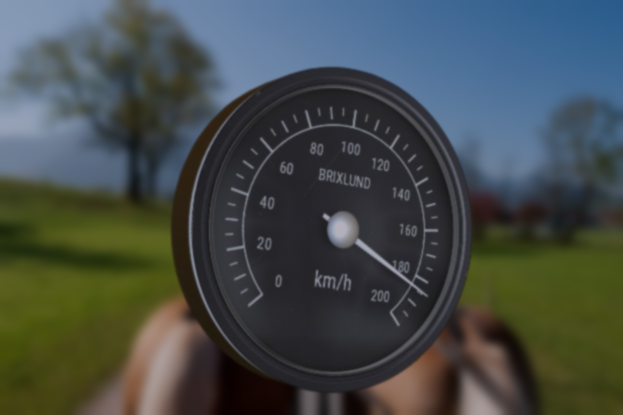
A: 185 km/h
